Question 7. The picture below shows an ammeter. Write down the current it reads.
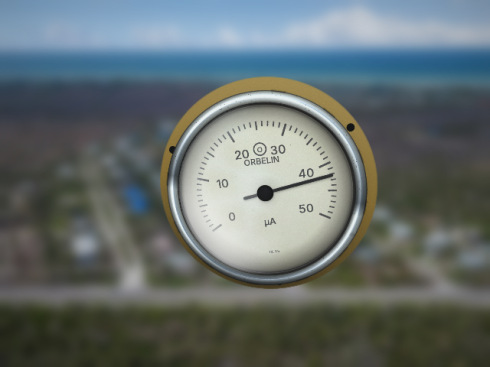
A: 42 µA
